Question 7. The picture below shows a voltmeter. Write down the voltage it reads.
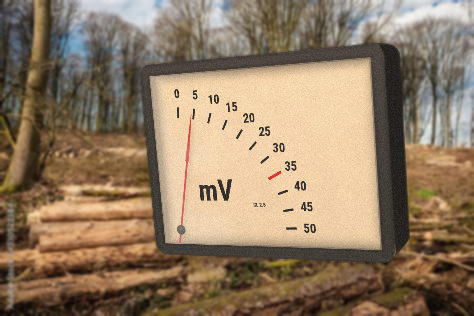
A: 5 mV
